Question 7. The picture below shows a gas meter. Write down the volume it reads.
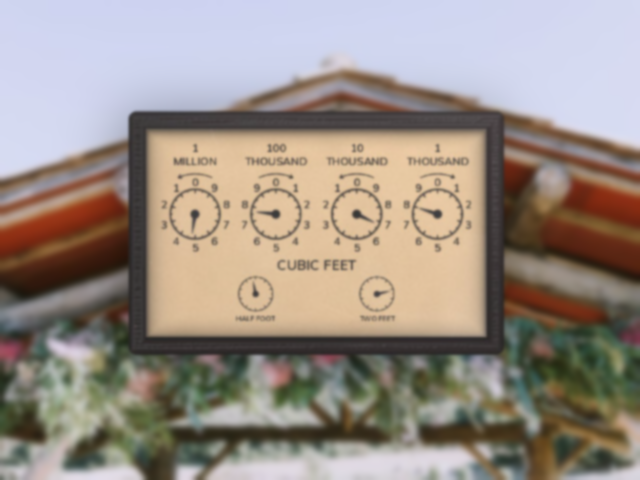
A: 476800 ft³
